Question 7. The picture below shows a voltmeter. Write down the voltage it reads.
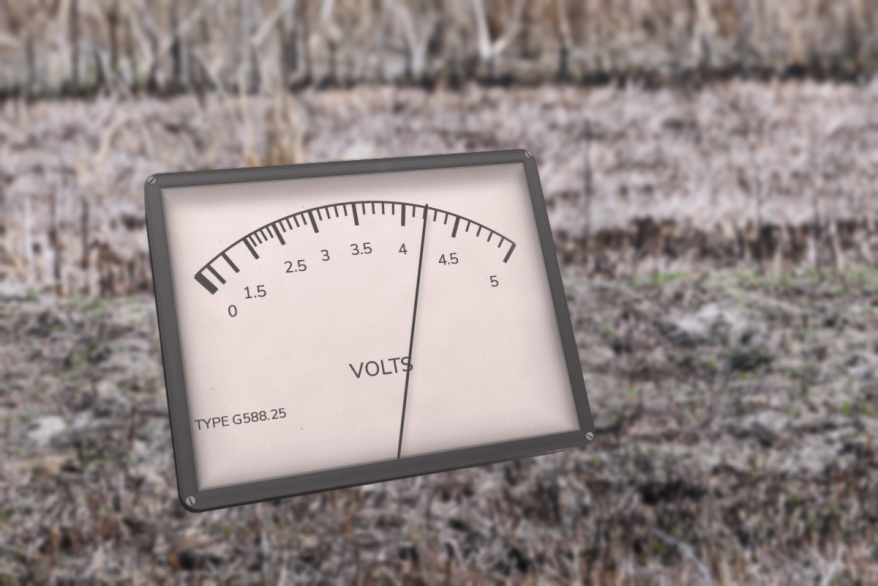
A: 4.2 V
